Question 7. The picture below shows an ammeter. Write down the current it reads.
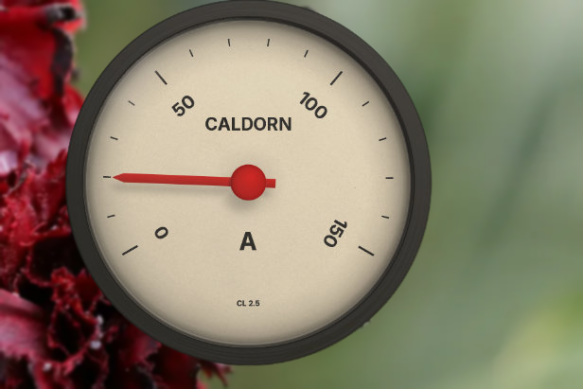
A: 20 A
